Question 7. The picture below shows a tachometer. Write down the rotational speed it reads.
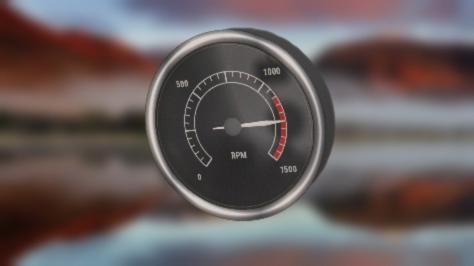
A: 1250 rpm
